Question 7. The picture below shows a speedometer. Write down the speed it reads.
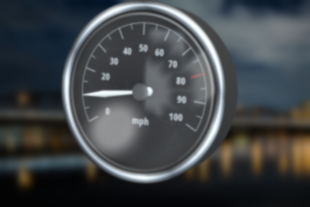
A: 10 mph
